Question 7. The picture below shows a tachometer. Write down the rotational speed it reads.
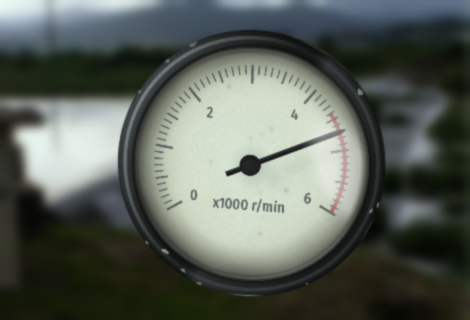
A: 4700 rpm
